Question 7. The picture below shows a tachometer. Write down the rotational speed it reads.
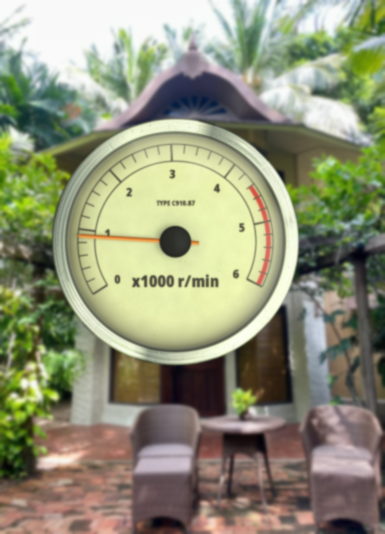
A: 900 rpm
